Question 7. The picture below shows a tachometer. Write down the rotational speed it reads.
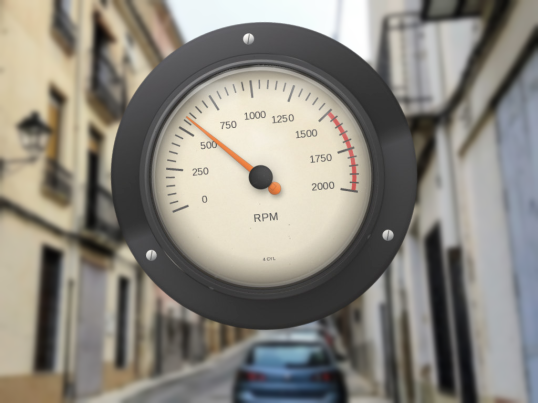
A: 575 rpm
